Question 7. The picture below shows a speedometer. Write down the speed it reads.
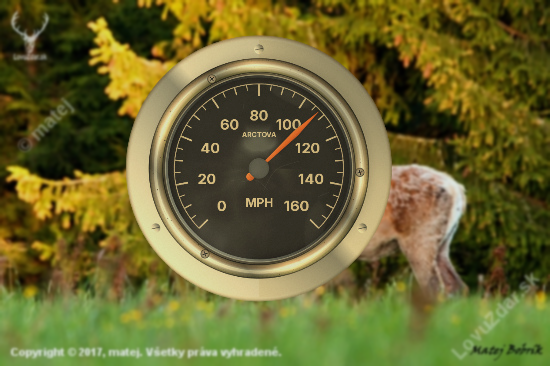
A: 107.5 mph
